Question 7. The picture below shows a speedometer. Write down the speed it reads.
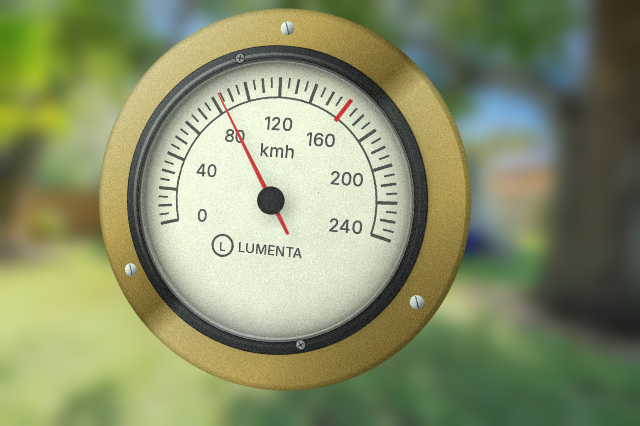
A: 85 km/h
